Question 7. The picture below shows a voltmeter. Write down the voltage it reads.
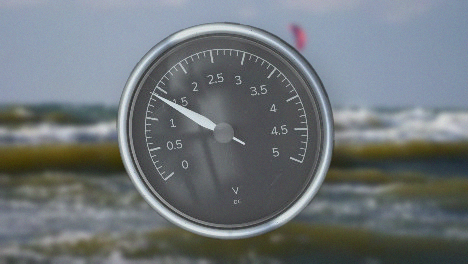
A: 1.4 V
